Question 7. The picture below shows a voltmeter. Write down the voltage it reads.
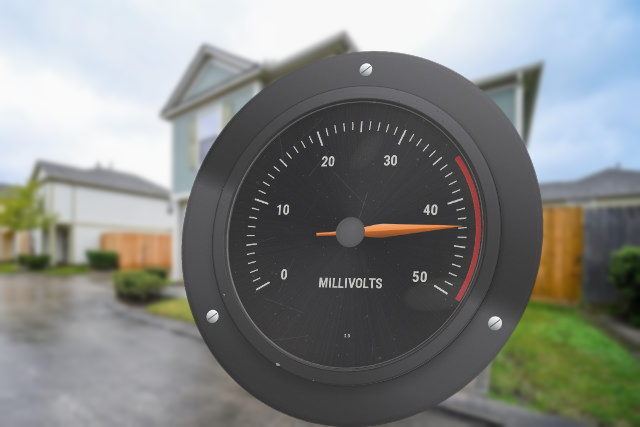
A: 43 mV
